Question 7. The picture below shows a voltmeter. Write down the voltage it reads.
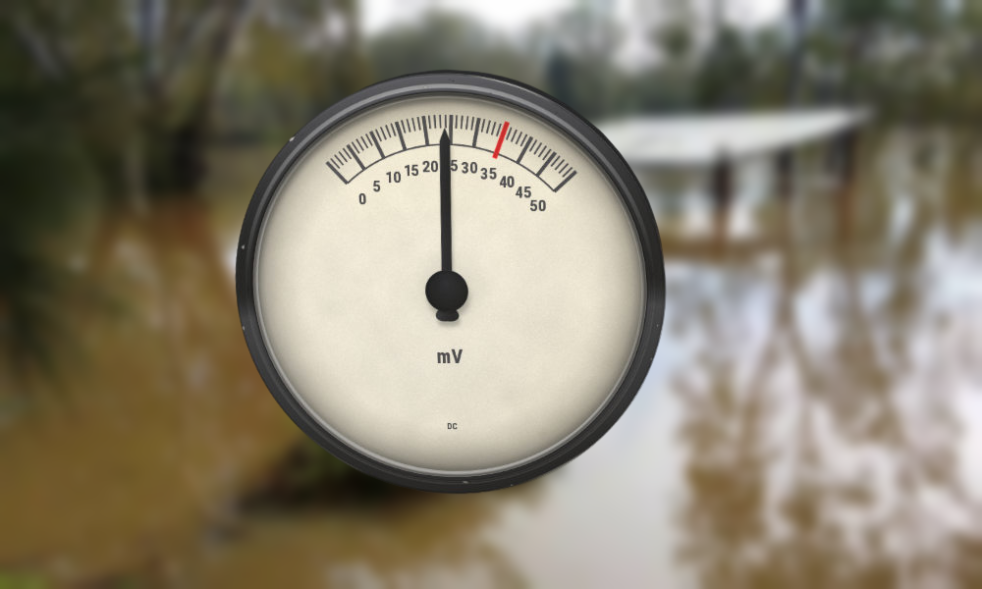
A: 24 mV
